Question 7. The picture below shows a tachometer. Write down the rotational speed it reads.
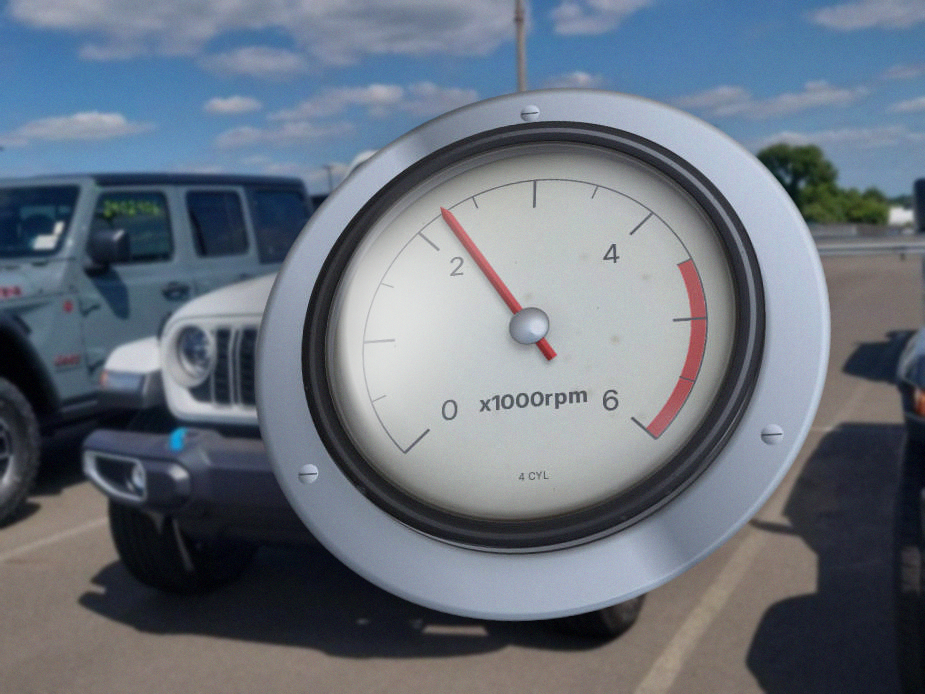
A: 2250 rpm
